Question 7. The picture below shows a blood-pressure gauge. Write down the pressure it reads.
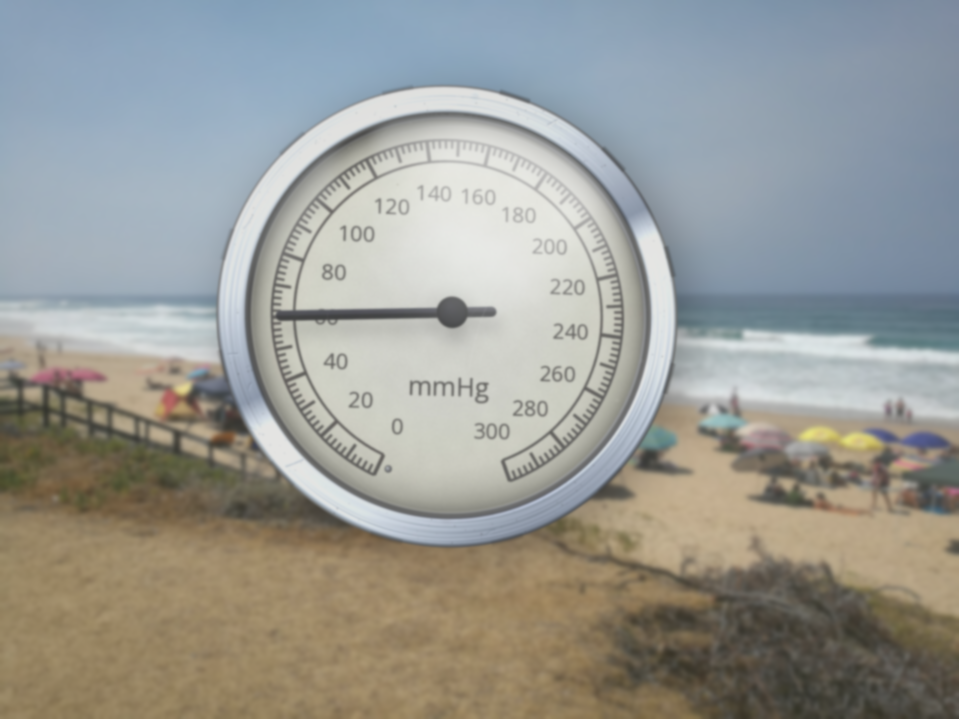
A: 60 mmHg
